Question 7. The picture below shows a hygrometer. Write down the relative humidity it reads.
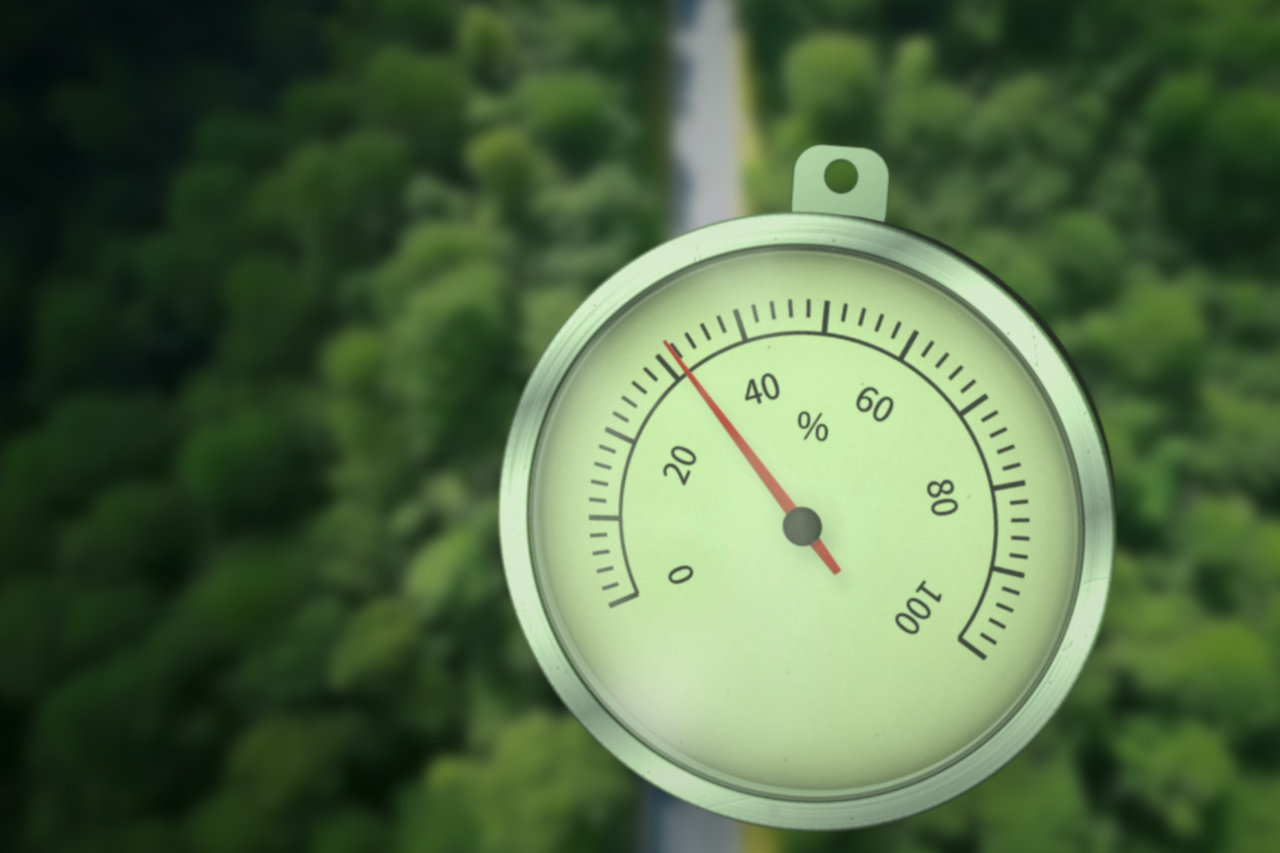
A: 32 %
